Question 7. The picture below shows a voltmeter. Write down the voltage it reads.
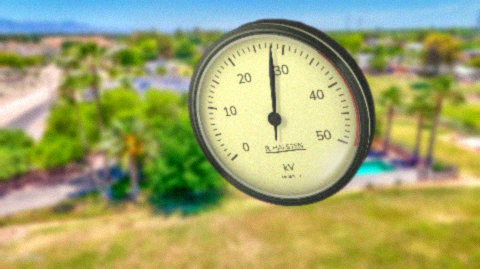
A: 28 kV
